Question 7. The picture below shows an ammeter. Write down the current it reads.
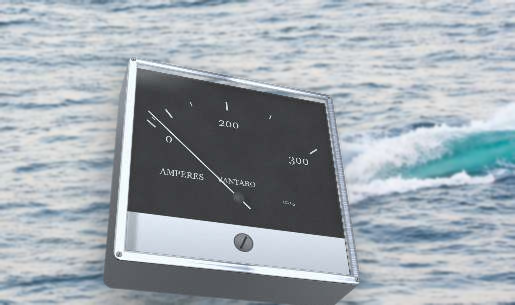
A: 50 A
